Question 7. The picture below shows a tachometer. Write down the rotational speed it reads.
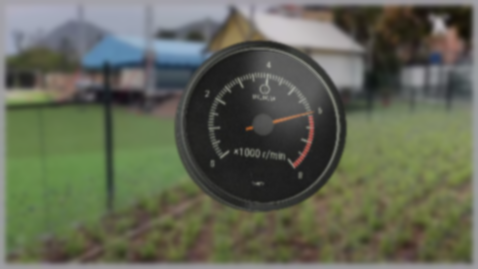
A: 6000 rpm
